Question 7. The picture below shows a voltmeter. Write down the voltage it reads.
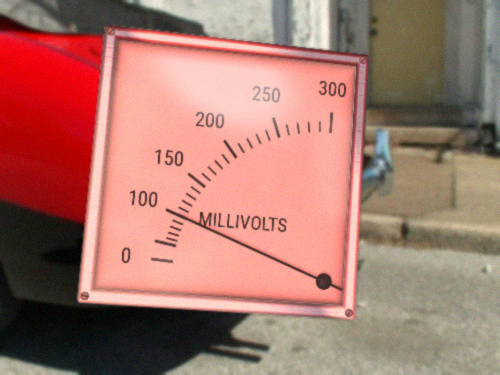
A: 100 mV
